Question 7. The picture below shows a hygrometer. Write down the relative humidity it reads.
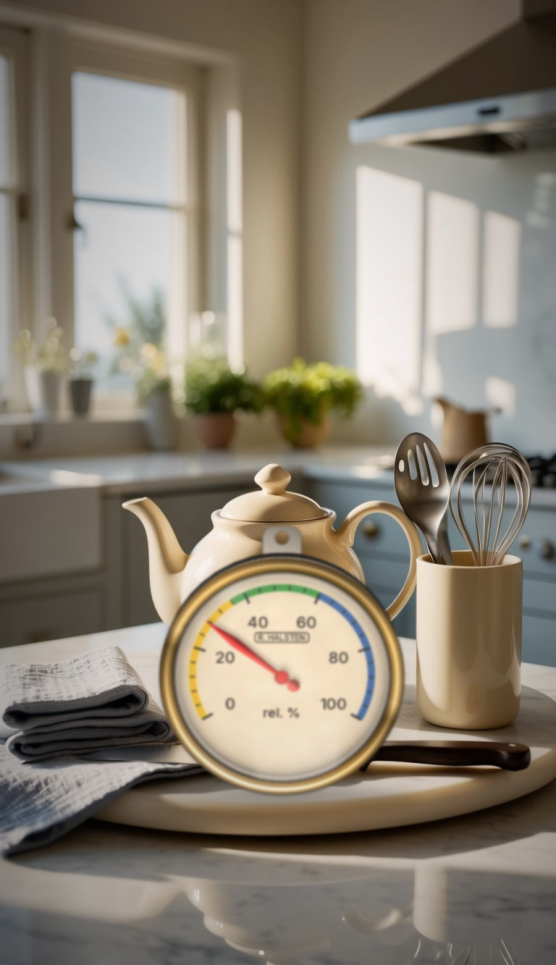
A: 28 %
